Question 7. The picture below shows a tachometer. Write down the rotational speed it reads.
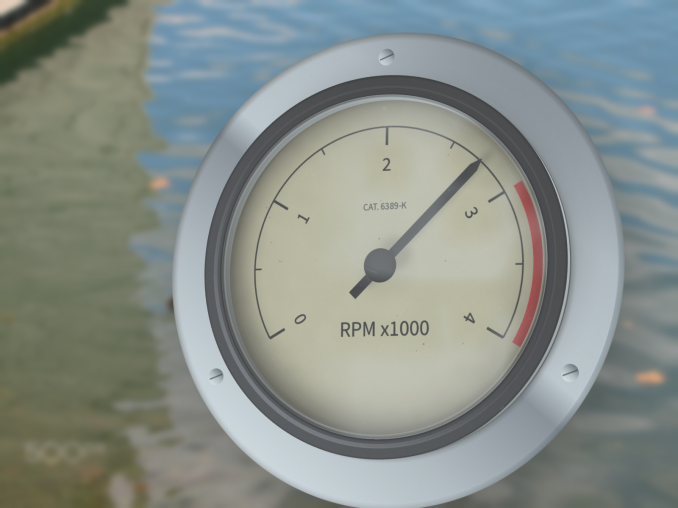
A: 2750 rpm
